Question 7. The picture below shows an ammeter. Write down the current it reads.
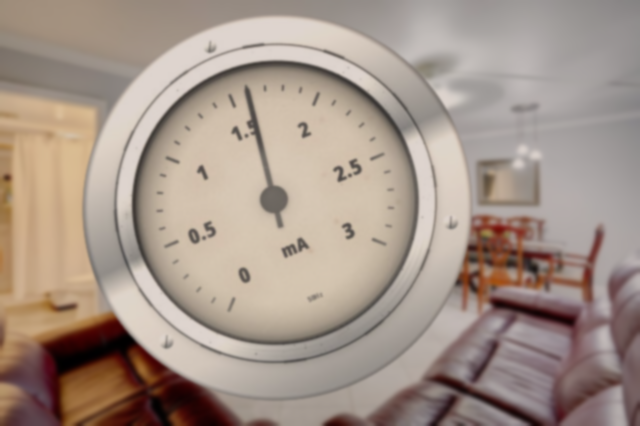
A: 1.6 mA
